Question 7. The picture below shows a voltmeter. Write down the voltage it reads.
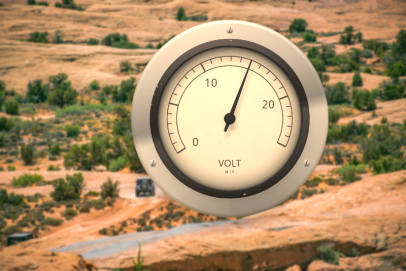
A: 15 V
